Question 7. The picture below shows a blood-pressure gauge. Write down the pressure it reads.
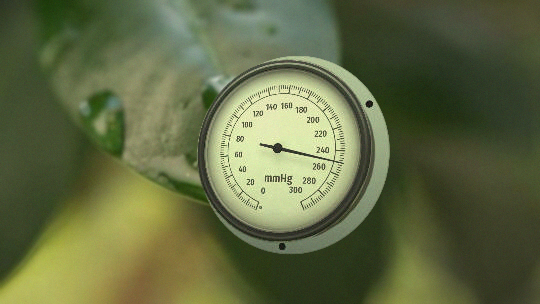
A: 250 mmHg
